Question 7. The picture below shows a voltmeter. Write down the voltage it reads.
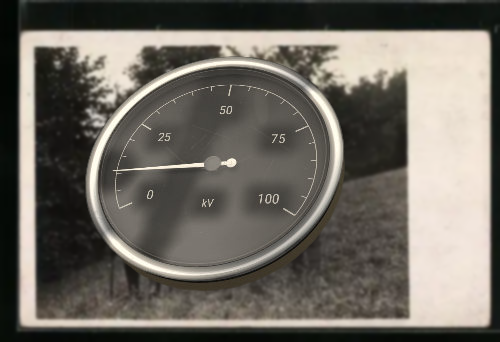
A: 10 kV
